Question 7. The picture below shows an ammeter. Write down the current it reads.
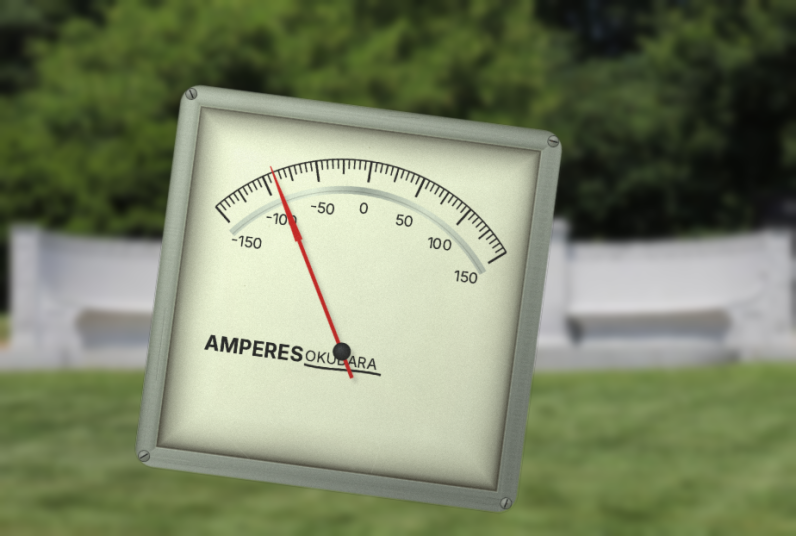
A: -90 A
